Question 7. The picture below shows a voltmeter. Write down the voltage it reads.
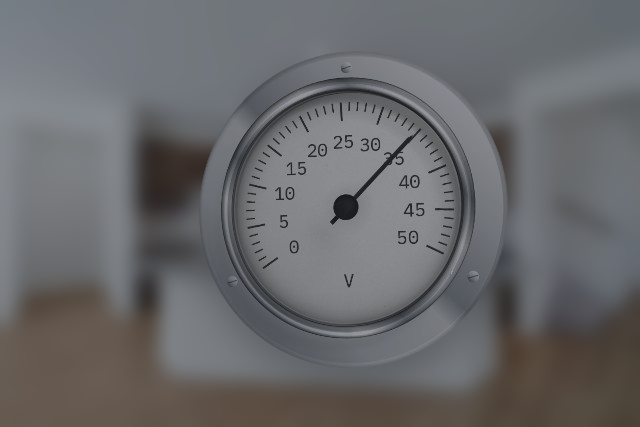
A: 35 V
